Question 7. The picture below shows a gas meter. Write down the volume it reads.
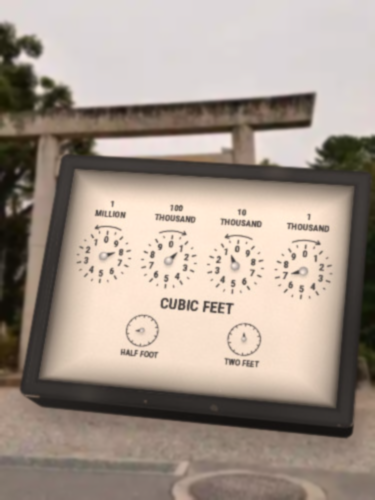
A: 810700 ft³
